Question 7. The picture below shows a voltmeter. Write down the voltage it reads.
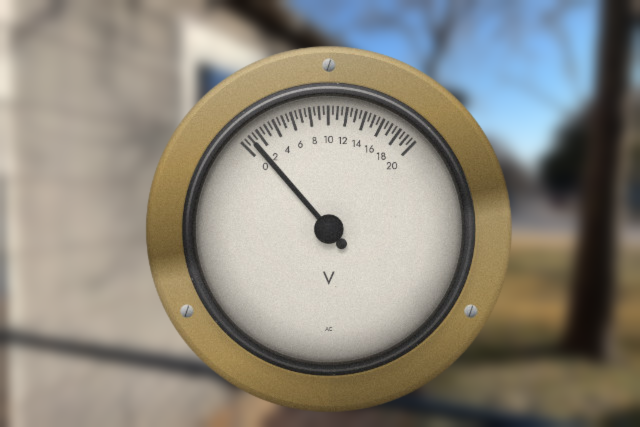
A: 1 V
